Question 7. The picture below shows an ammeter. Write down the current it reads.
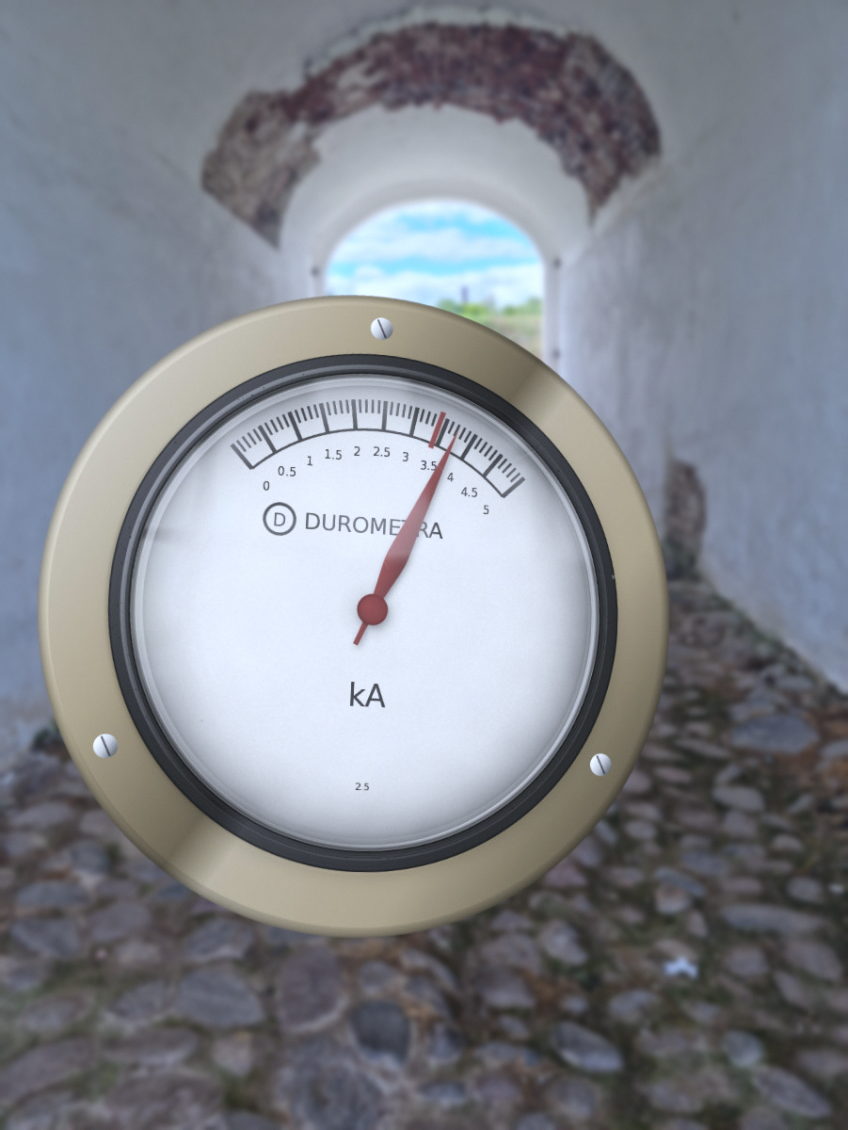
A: 3.7 kA
